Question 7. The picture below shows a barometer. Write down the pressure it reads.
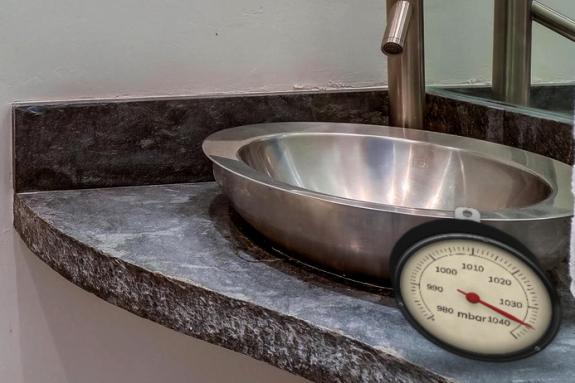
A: 1035 mbar
